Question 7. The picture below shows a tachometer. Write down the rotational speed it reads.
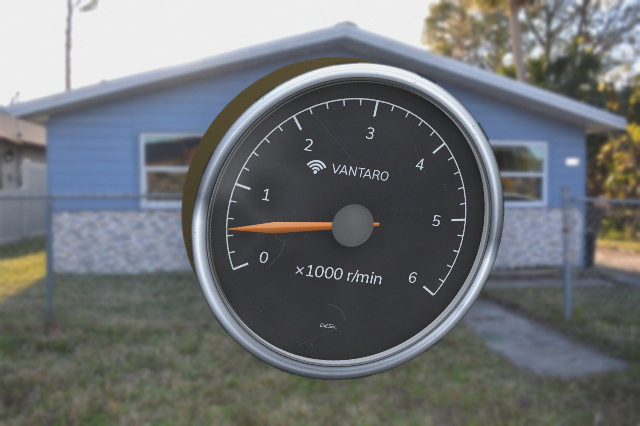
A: 500 rpm
